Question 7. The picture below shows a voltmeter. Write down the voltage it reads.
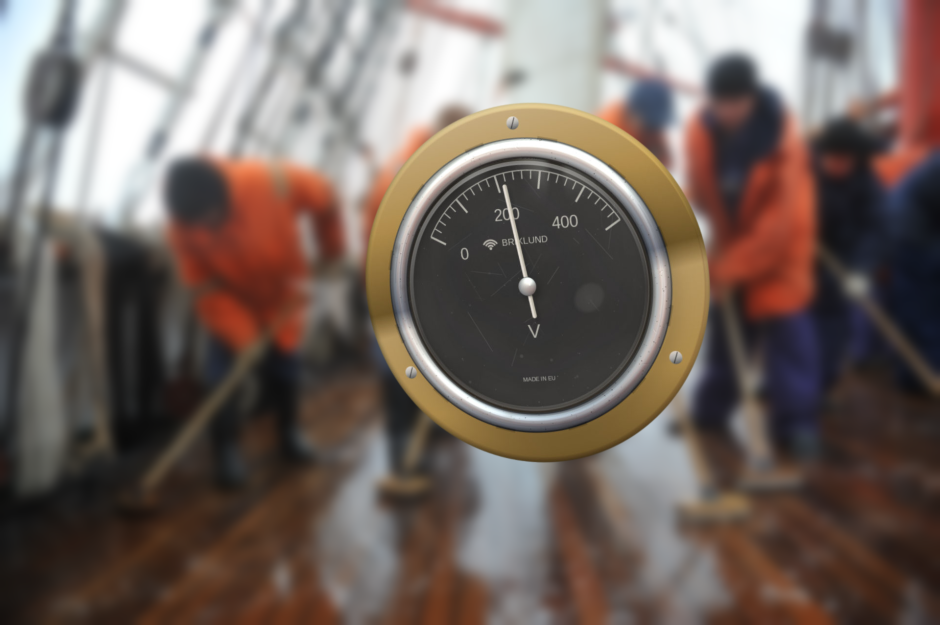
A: 220 V
